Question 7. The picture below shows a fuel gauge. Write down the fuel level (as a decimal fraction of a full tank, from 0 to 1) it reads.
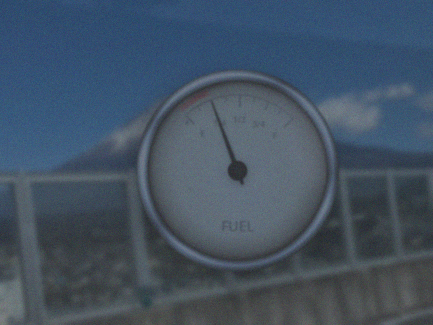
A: 0.25
